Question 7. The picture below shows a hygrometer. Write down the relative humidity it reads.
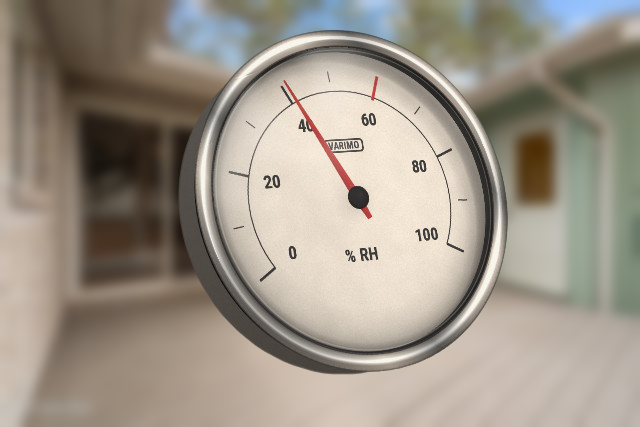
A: 40 %
